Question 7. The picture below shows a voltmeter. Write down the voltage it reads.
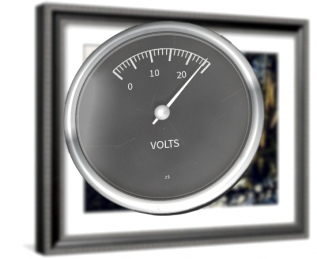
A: 24 V
